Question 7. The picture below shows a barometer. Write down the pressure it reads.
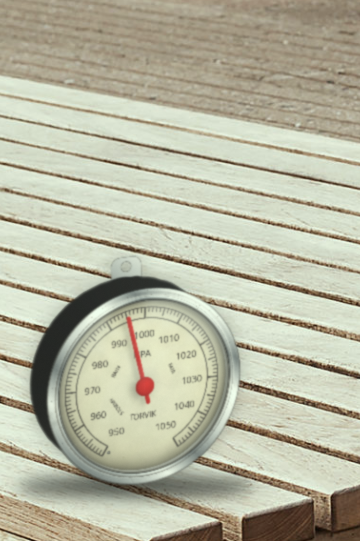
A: 995 hPa
